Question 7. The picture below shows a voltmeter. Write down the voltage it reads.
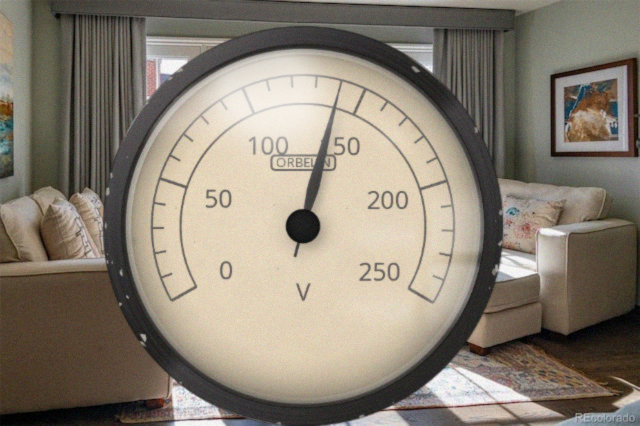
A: 140 V
